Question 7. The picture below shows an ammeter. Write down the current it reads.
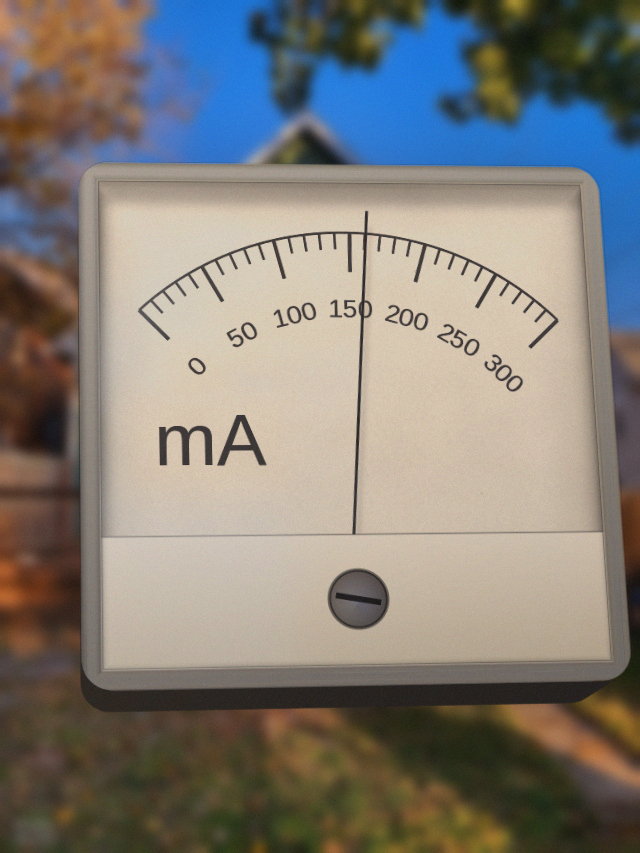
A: 160 mA
